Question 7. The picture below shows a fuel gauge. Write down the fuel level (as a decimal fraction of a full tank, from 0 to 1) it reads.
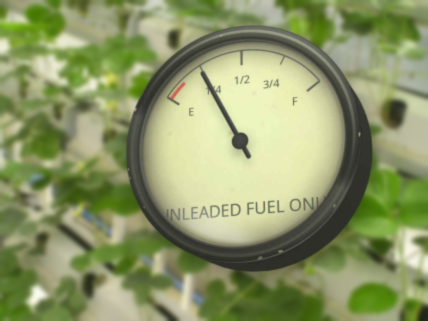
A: 0.25
